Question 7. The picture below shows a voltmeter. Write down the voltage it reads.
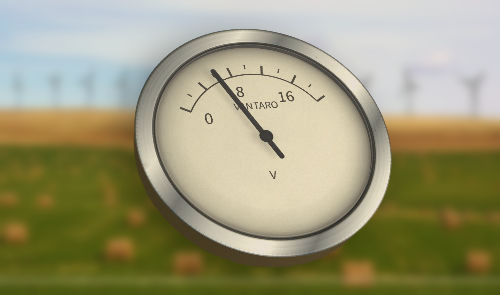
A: 6 V
